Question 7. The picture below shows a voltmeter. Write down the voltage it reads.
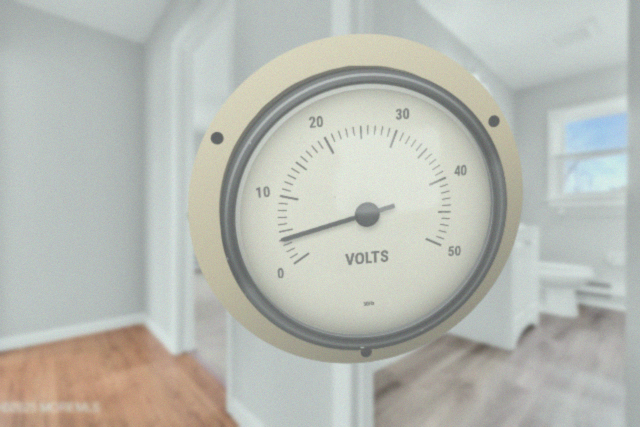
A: 4 V
